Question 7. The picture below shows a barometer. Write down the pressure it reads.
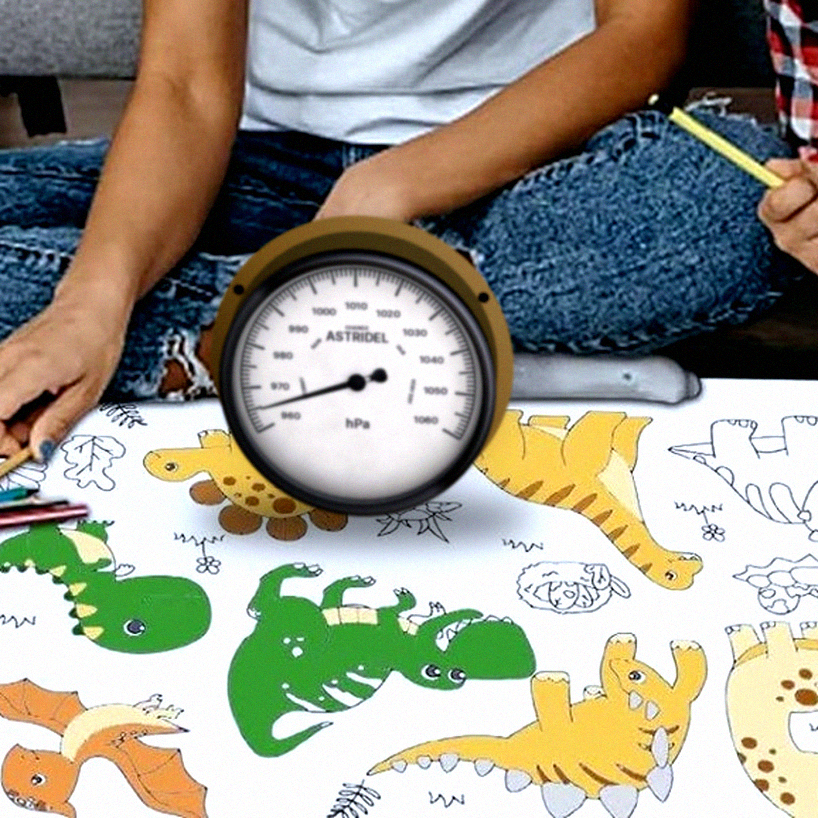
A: 965 hPa
